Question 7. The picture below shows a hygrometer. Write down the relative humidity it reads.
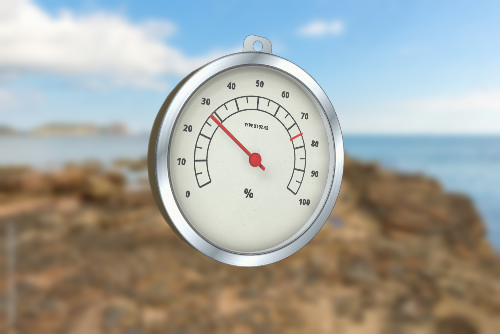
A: 27.5 %
